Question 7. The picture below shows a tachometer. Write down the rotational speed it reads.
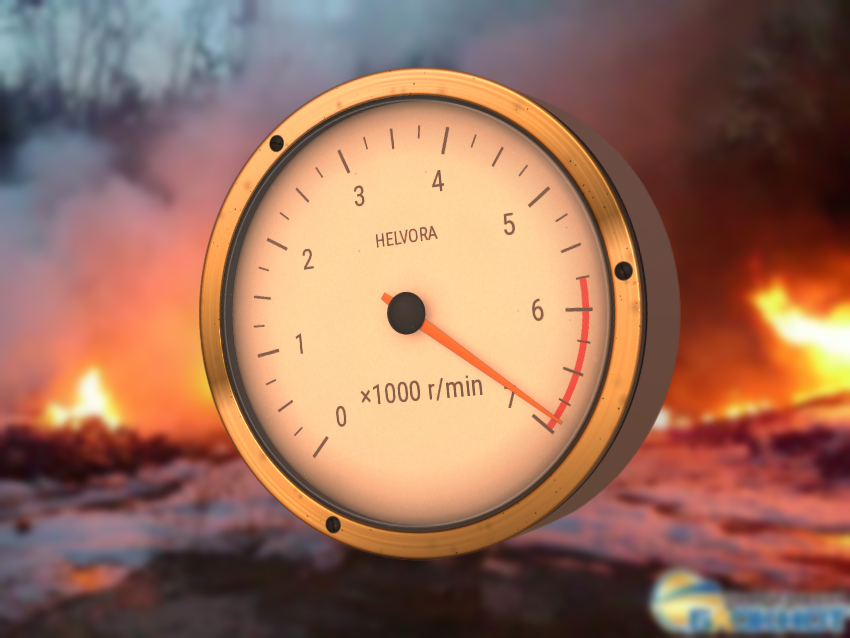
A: 6875 rpm
